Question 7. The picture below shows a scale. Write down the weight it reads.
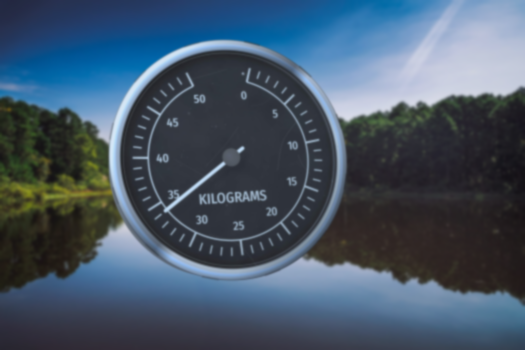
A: 34 kg
